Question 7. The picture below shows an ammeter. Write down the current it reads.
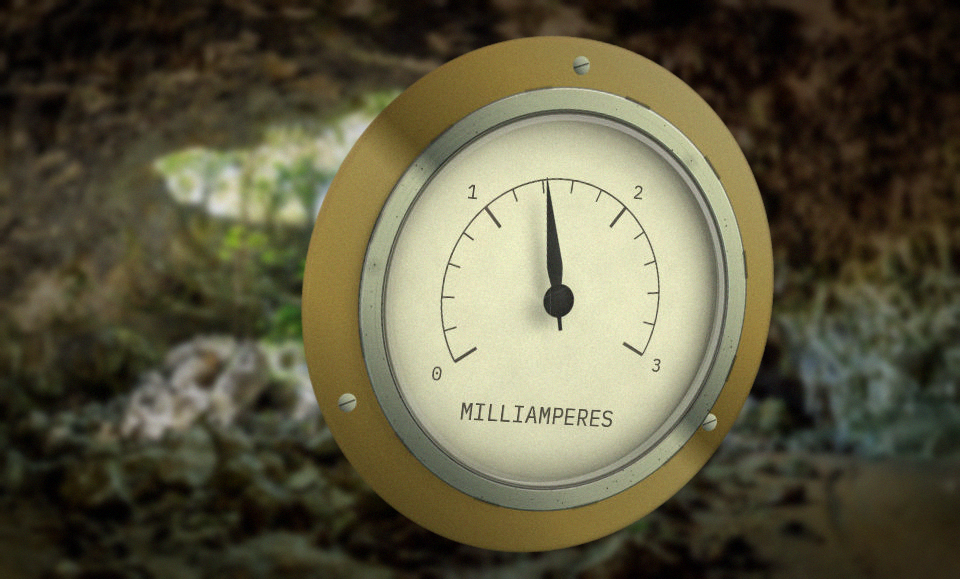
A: 1.4 mA
